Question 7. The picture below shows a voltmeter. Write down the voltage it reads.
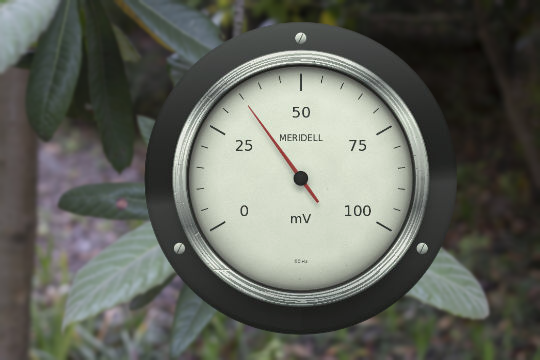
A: 35 mV
